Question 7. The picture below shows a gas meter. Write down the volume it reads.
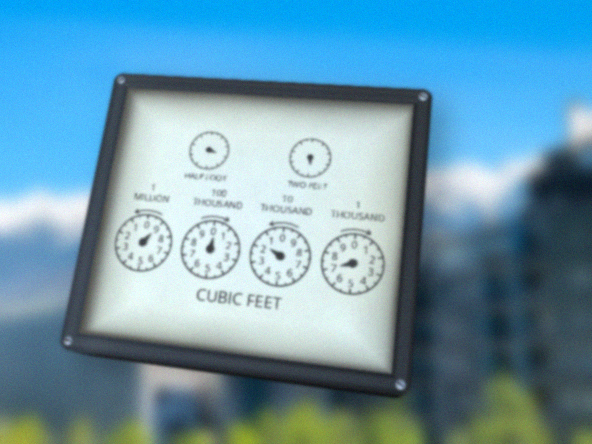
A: 901700 ft³
